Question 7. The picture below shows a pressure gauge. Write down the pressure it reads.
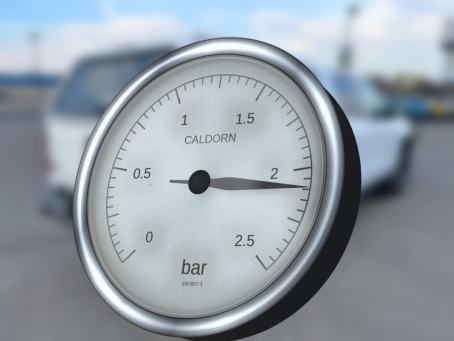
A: 2.1 bar
